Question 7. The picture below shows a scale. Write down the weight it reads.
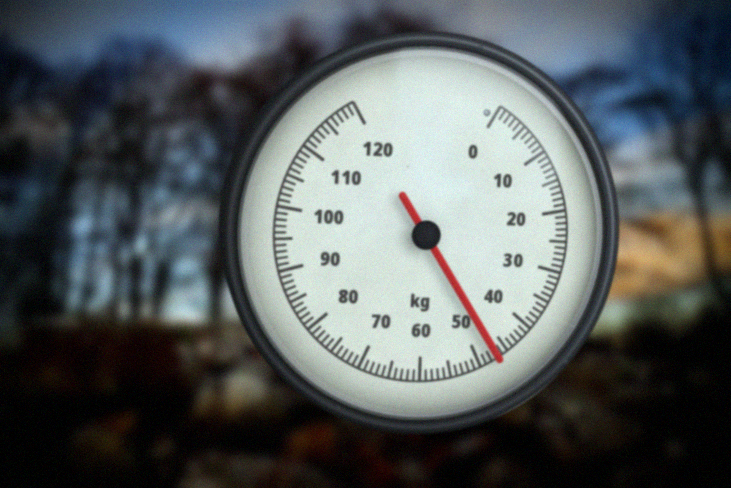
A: 47 kg
